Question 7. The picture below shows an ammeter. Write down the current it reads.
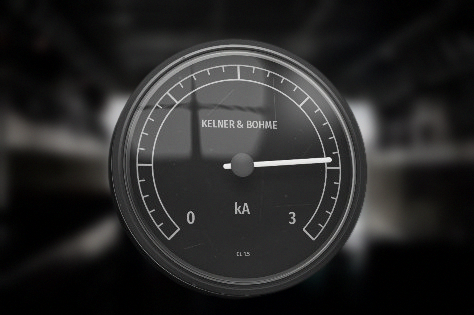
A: 2.45 kA
